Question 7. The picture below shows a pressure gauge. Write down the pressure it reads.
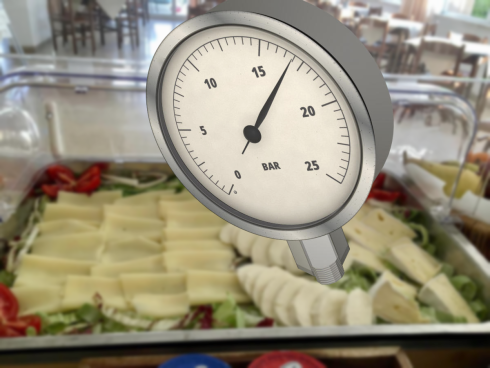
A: 17 bar
